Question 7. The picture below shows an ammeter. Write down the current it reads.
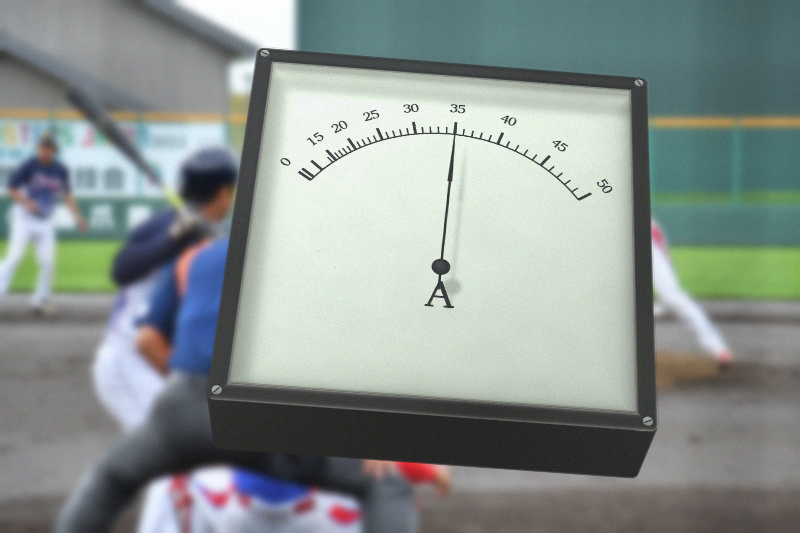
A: 35 A
